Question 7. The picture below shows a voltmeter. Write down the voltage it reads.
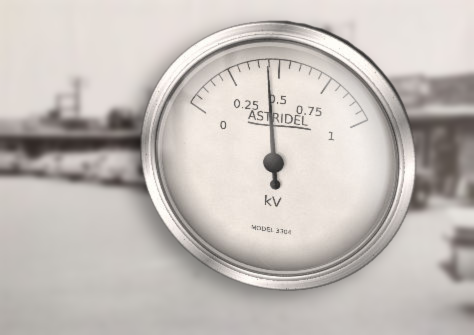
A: 0.45 kV
